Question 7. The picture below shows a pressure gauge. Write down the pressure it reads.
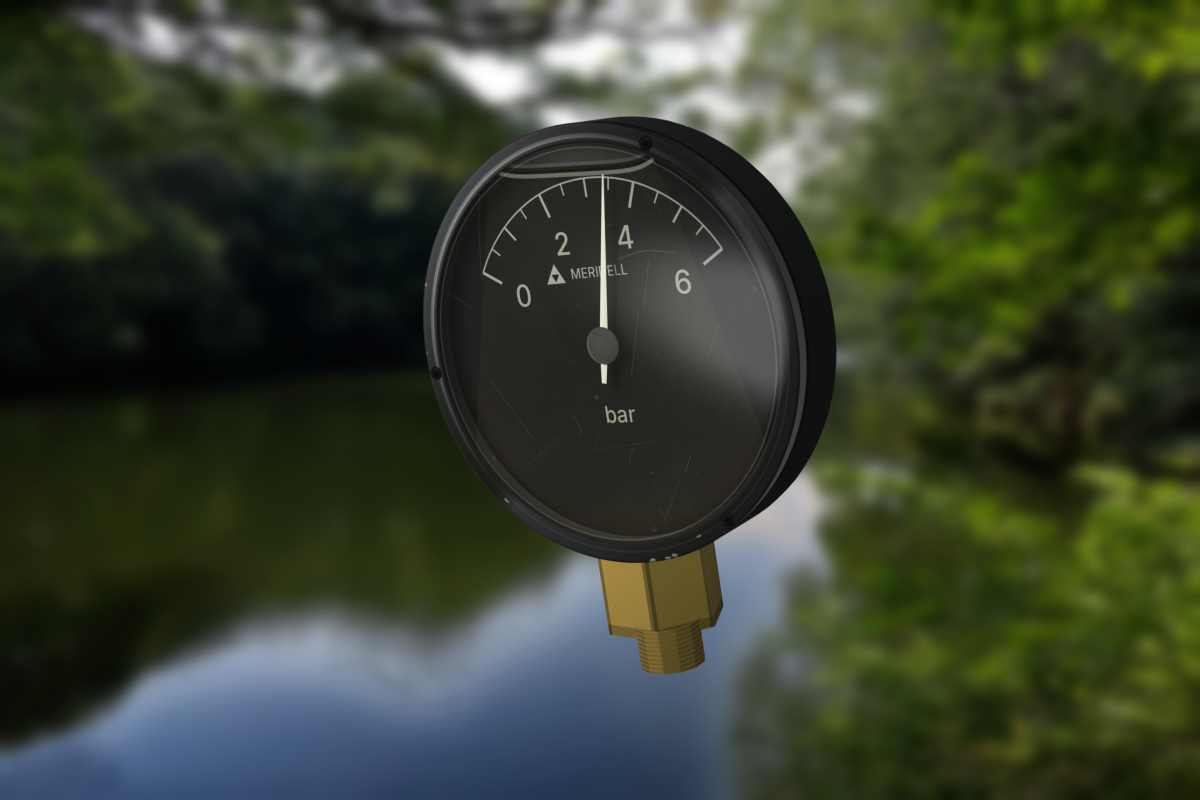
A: 3.5 bar
